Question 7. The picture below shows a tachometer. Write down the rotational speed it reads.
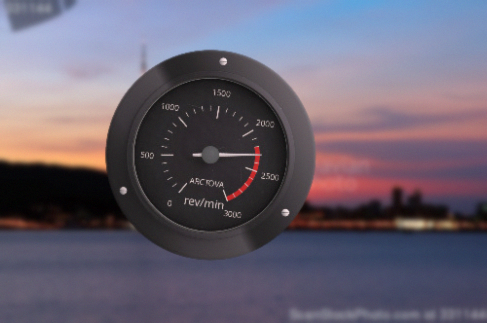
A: 2300 rpm
